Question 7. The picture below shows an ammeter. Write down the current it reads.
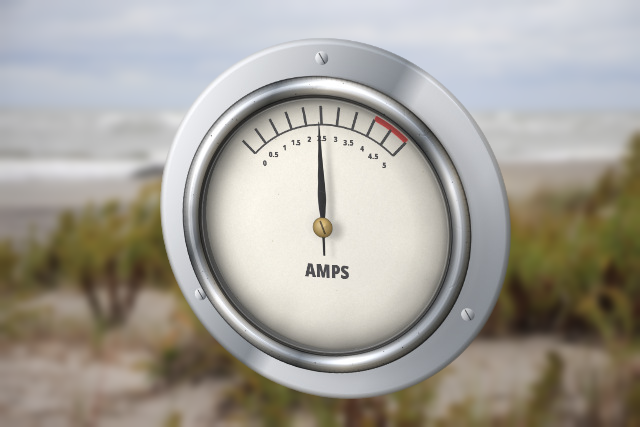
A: 2.5 A
